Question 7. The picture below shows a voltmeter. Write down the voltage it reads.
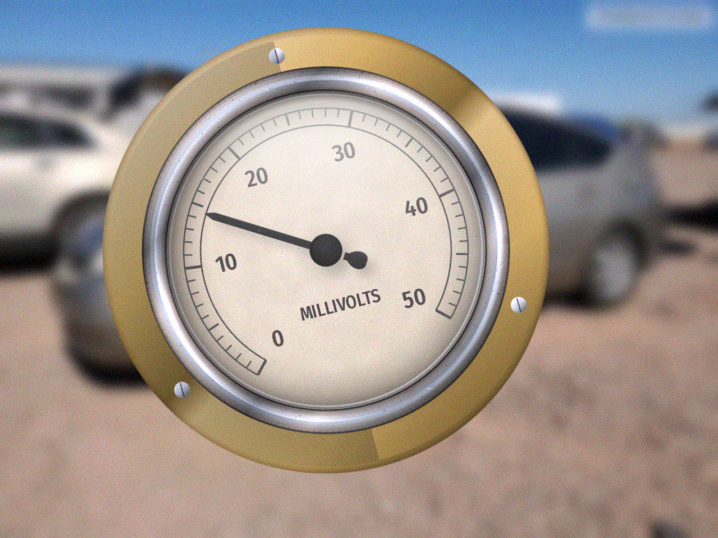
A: 14.5 mV
